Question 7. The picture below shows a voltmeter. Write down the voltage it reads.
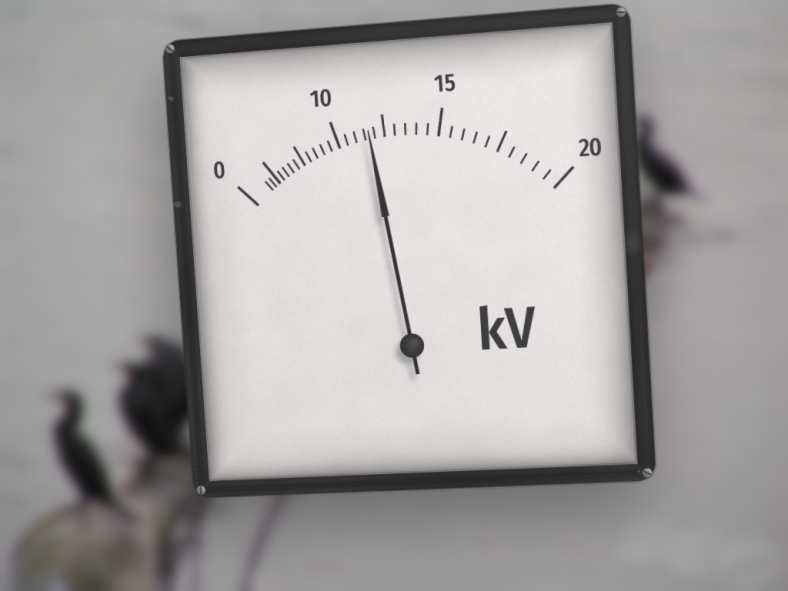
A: 11.75 kV
